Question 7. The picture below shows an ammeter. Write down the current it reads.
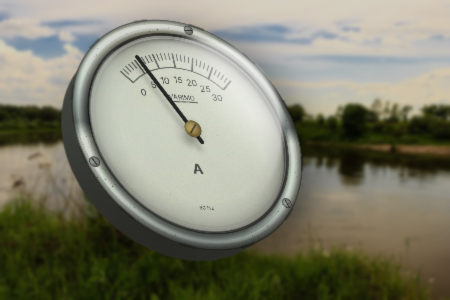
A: 5 A
